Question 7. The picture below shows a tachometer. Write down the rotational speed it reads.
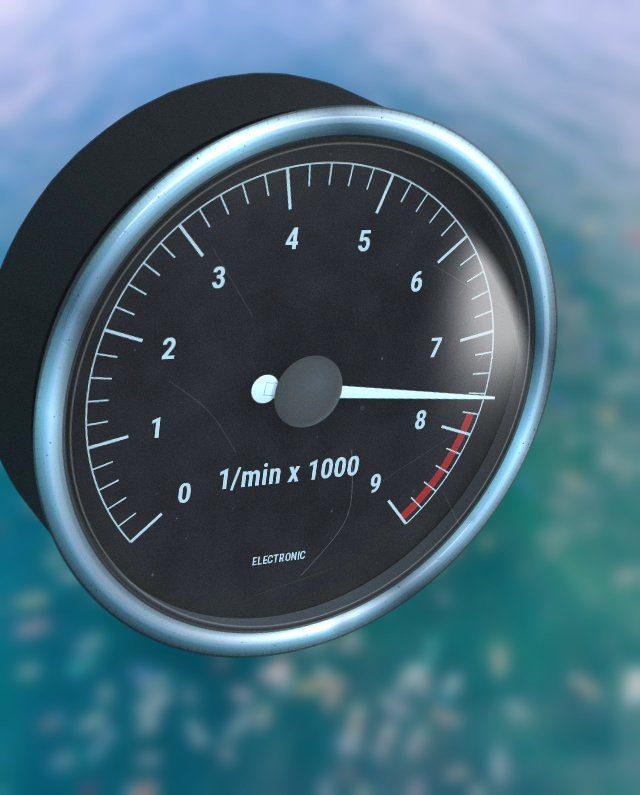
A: 7600 rpm
